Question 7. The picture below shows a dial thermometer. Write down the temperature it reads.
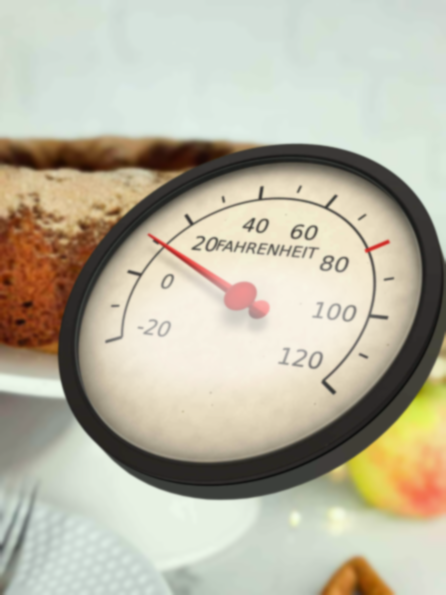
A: 10 °F
